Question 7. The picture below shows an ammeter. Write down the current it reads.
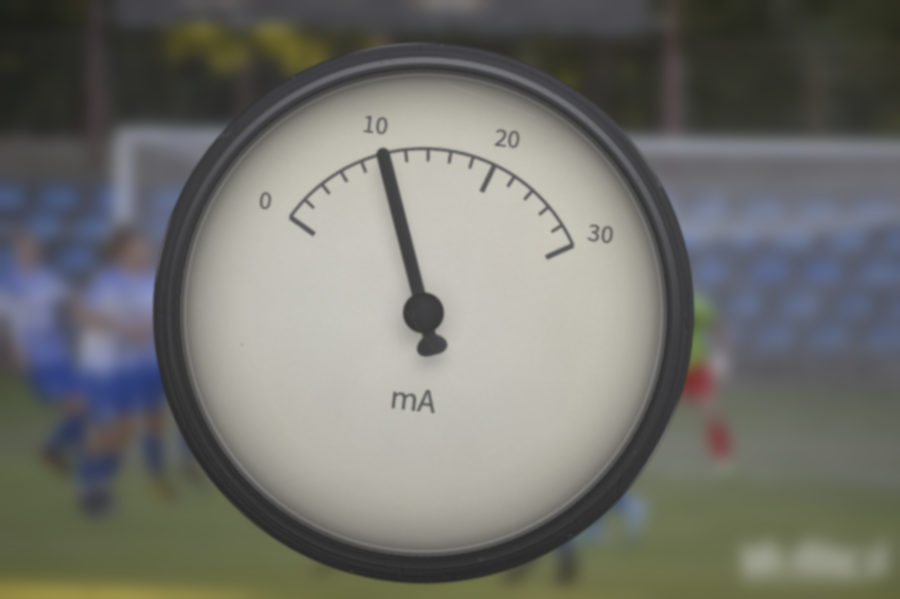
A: 10 mA
